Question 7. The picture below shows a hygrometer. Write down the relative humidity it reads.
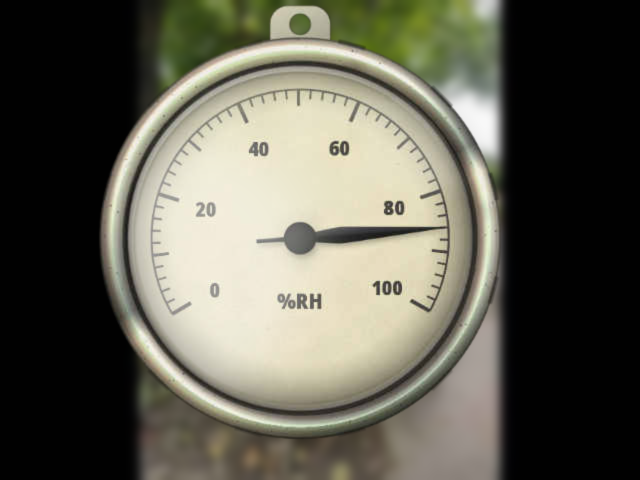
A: 86 %
